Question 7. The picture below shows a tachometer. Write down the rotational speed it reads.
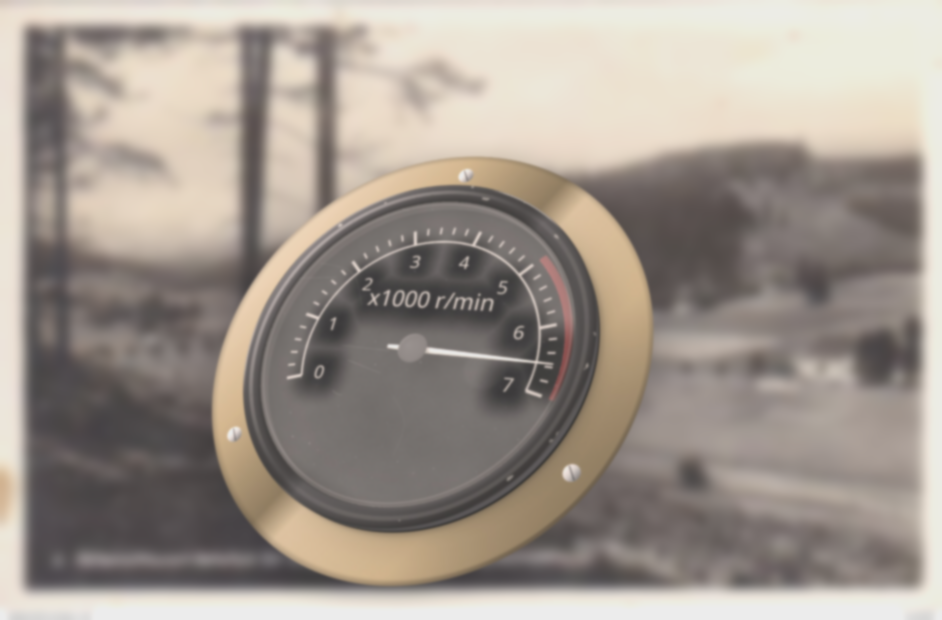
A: 6600 rpm
